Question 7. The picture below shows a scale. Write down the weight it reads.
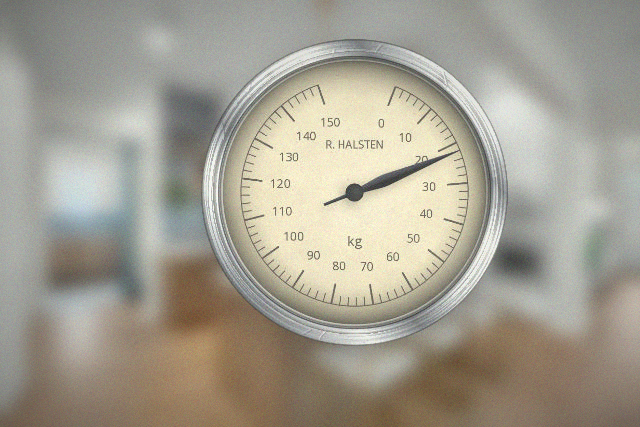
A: 22 kg
